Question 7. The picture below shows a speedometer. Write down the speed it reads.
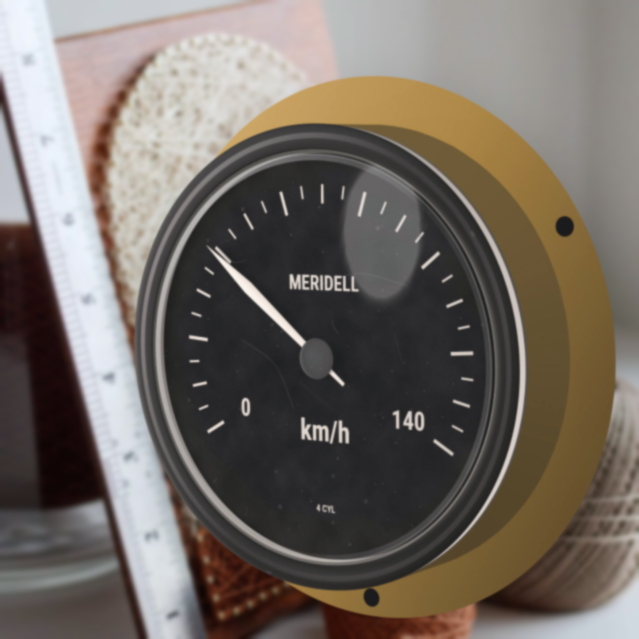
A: 40 km/h
